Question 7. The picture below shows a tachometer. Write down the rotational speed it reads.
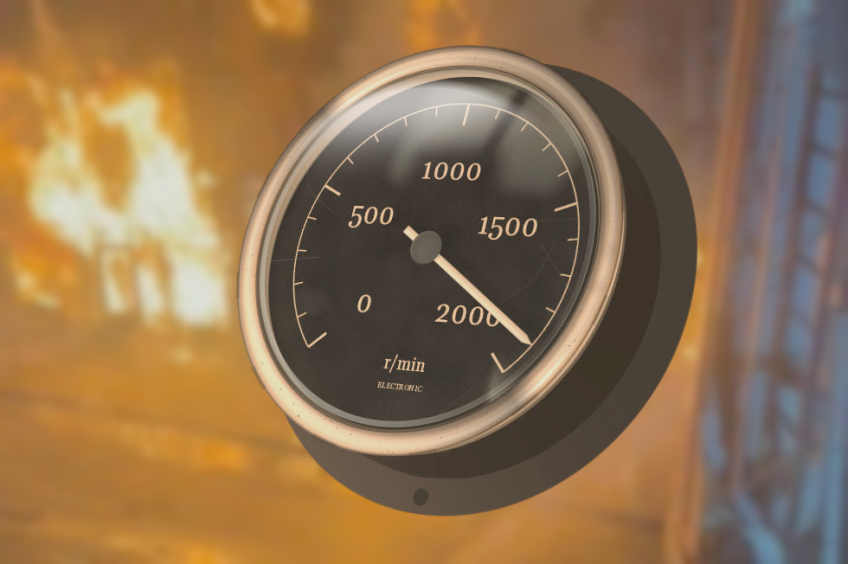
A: 1900 rpm
